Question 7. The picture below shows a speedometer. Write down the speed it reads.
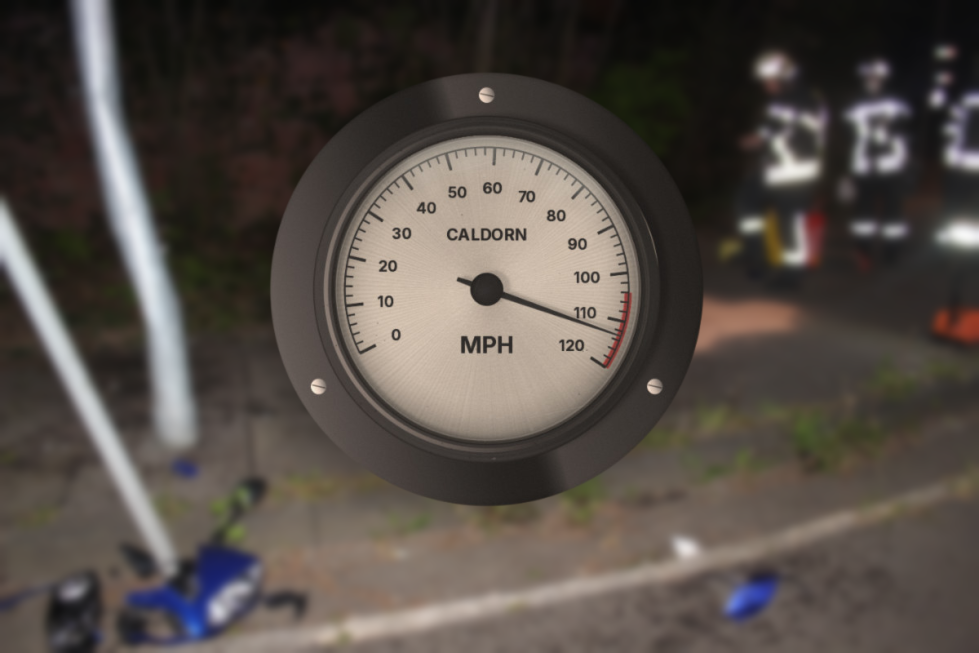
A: 113 mph
